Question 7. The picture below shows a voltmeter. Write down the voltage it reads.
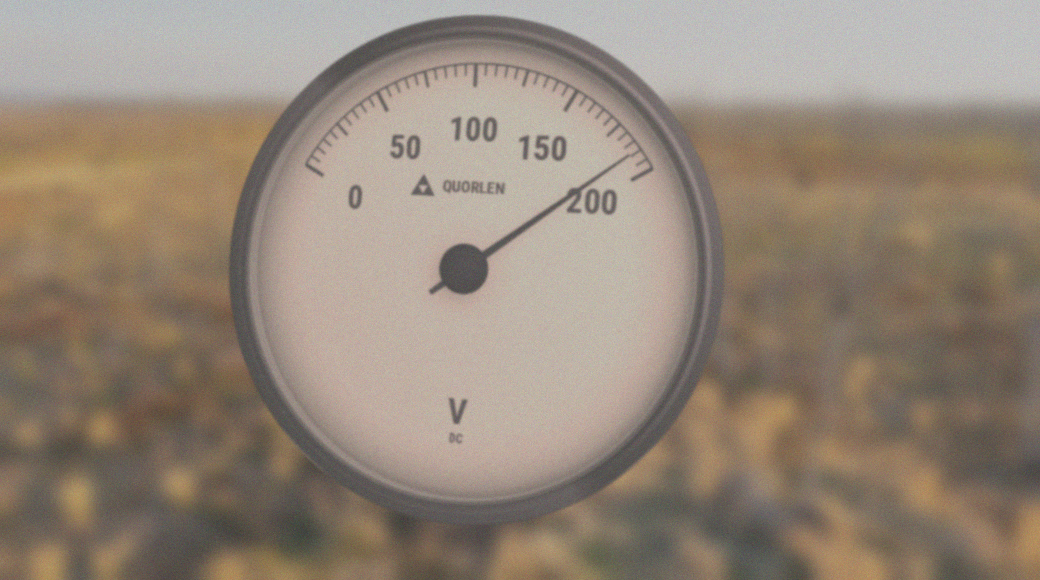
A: 190 V
